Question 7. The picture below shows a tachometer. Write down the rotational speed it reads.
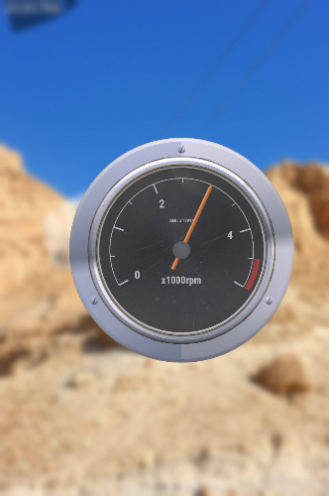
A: 3000 rpm
